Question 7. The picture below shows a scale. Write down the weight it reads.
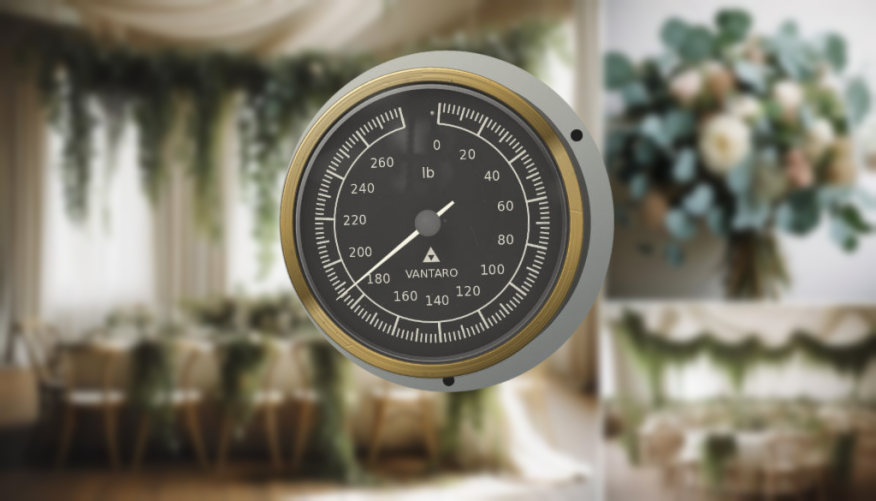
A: 186 lb
